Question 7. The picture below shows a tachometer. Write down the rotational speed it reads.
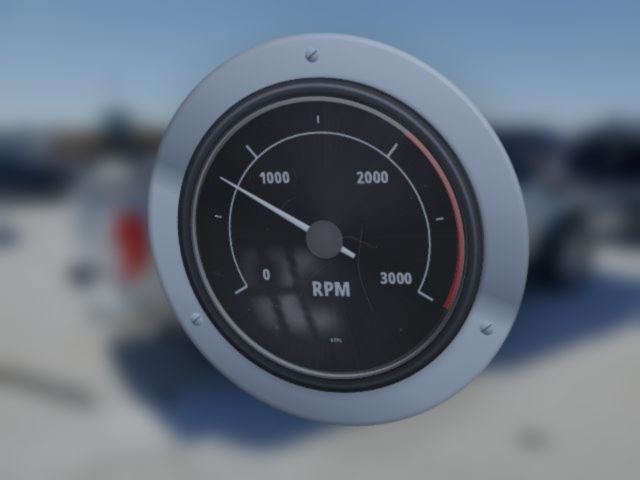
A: 750 rpm
